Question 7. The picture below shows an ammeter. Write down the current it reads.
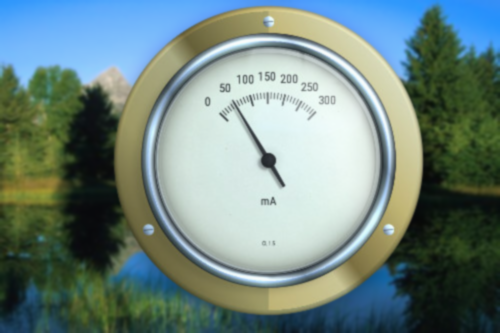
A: 50 mA
